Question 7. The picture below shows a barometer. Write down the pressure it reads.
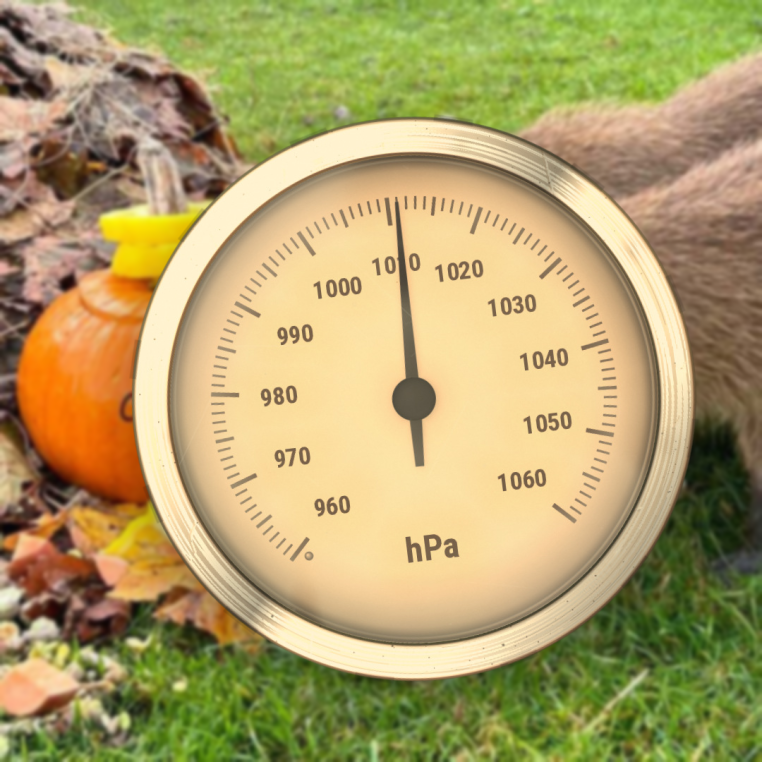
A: 1011 hPa
